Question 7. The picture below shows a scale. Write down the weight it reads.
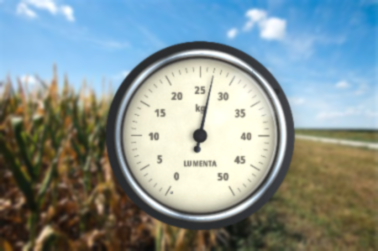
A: 27 kg
